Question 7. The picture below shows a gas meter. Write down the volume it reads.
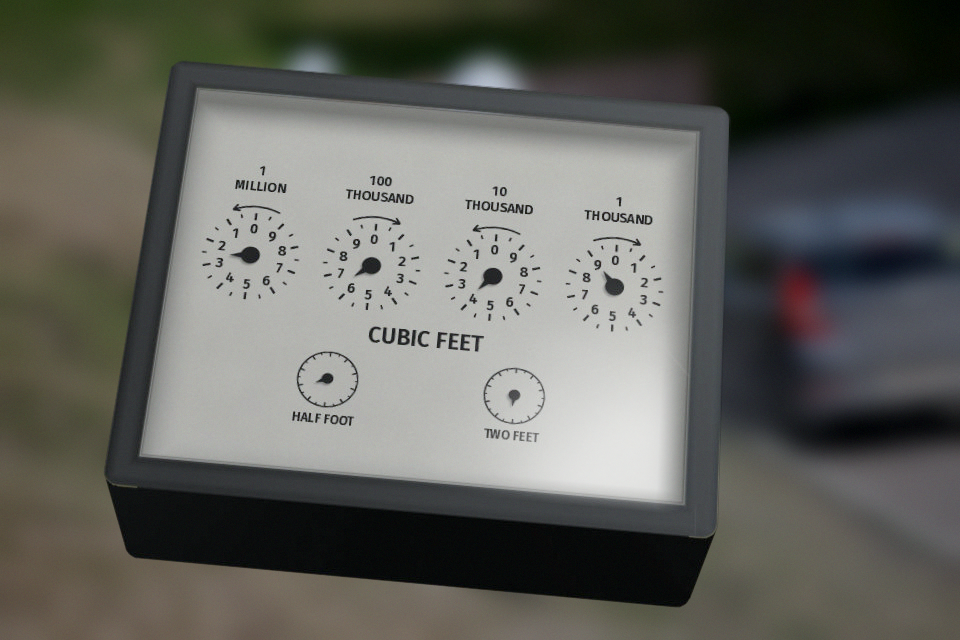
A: 263900 ft³
